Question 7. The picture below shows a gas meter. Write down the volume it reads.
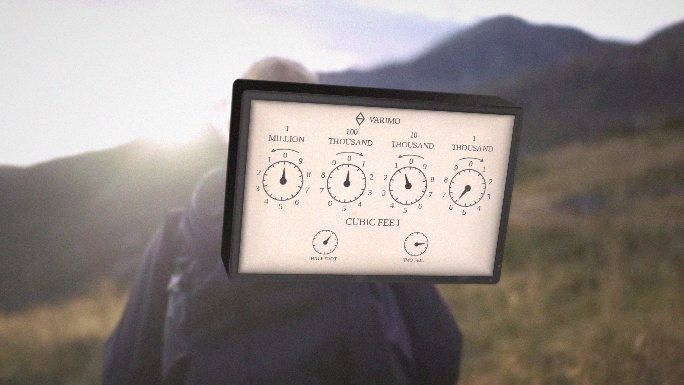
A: 600 ft³
